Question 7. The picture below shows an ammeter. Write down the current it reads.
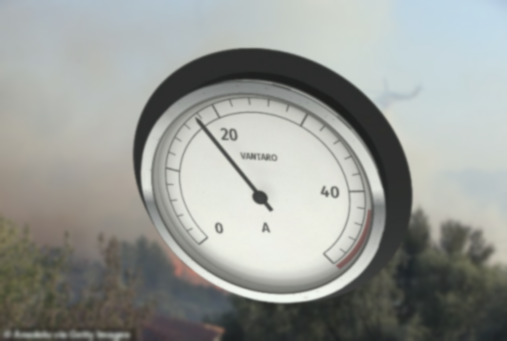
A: 18 A
